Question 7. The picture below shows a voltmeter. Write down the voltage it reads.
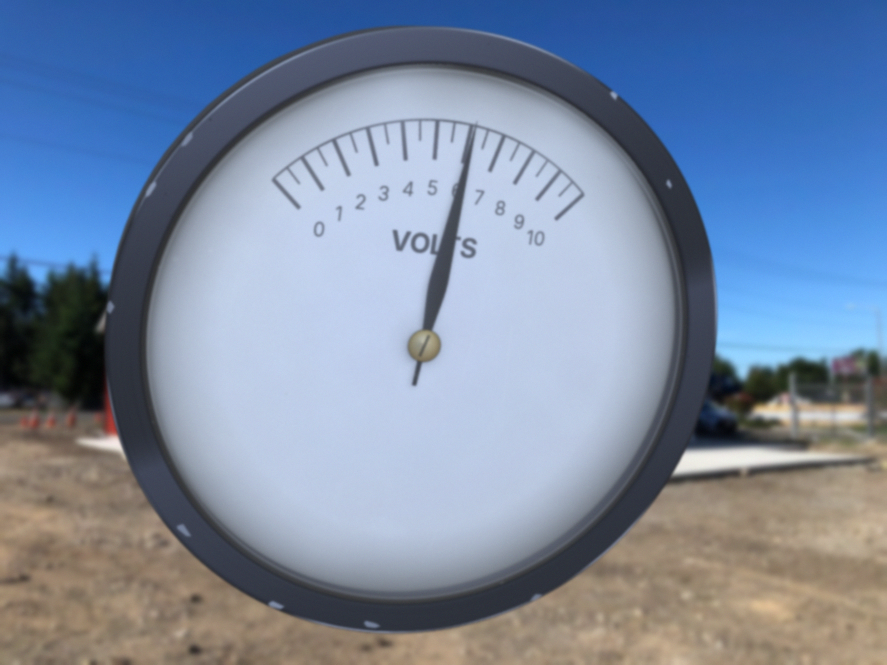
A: 6 V
